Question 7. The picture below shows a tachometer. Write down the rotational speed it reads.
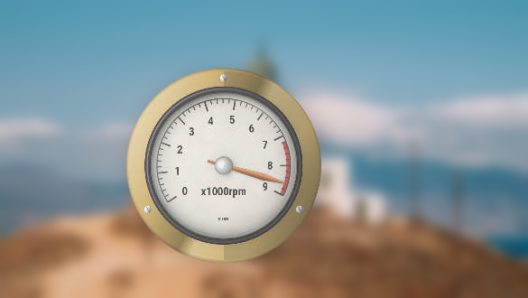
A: 8600 rpm
